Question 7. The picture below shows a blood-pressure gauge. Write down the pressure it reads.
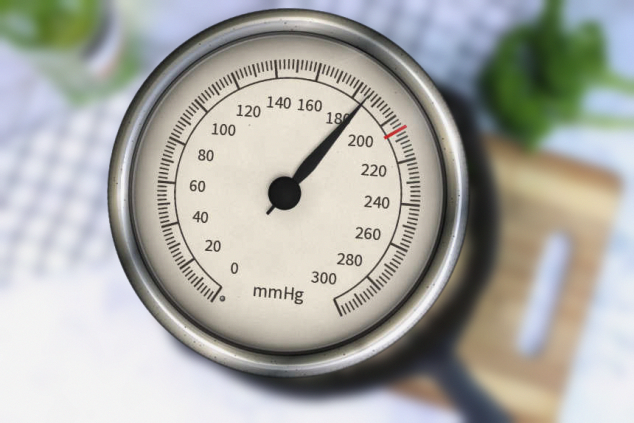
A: 186 mmHg
